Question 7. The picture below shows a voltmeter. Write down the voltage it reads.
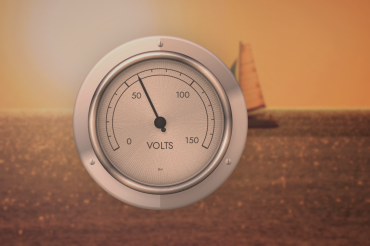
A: 60 V
